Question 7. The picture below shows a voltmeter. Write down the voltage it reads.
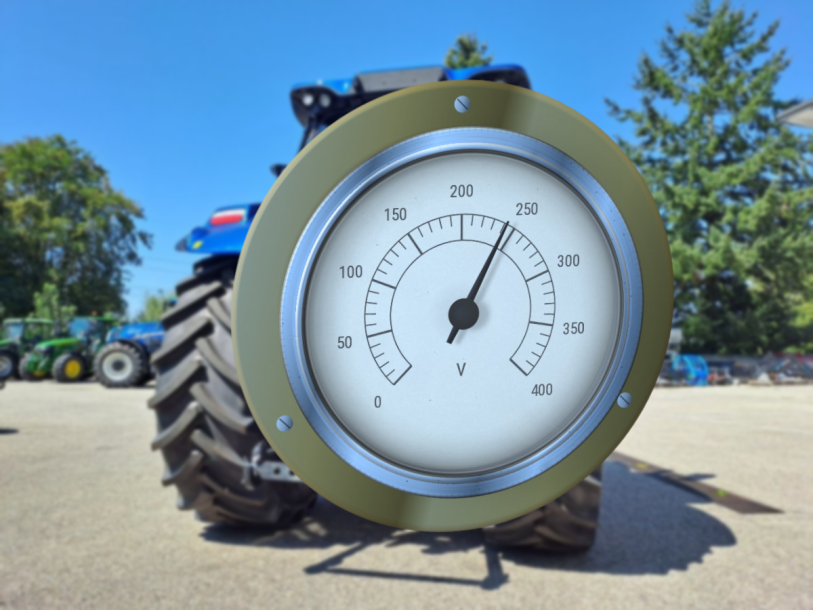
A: 240 V
